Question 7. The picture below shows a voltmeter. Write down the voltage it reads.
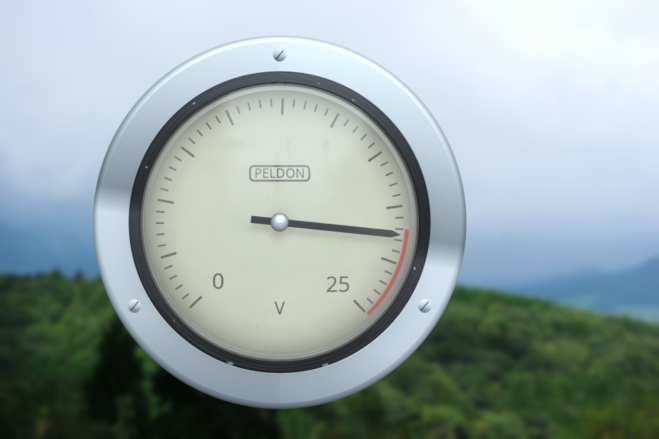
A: 21.25 V
